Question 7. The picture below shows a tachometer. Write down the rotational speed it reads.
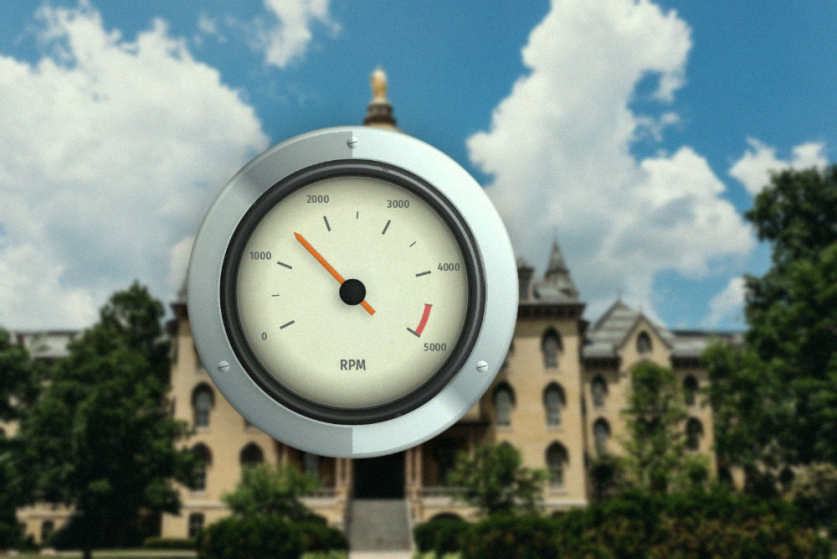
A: 1500 rpm
